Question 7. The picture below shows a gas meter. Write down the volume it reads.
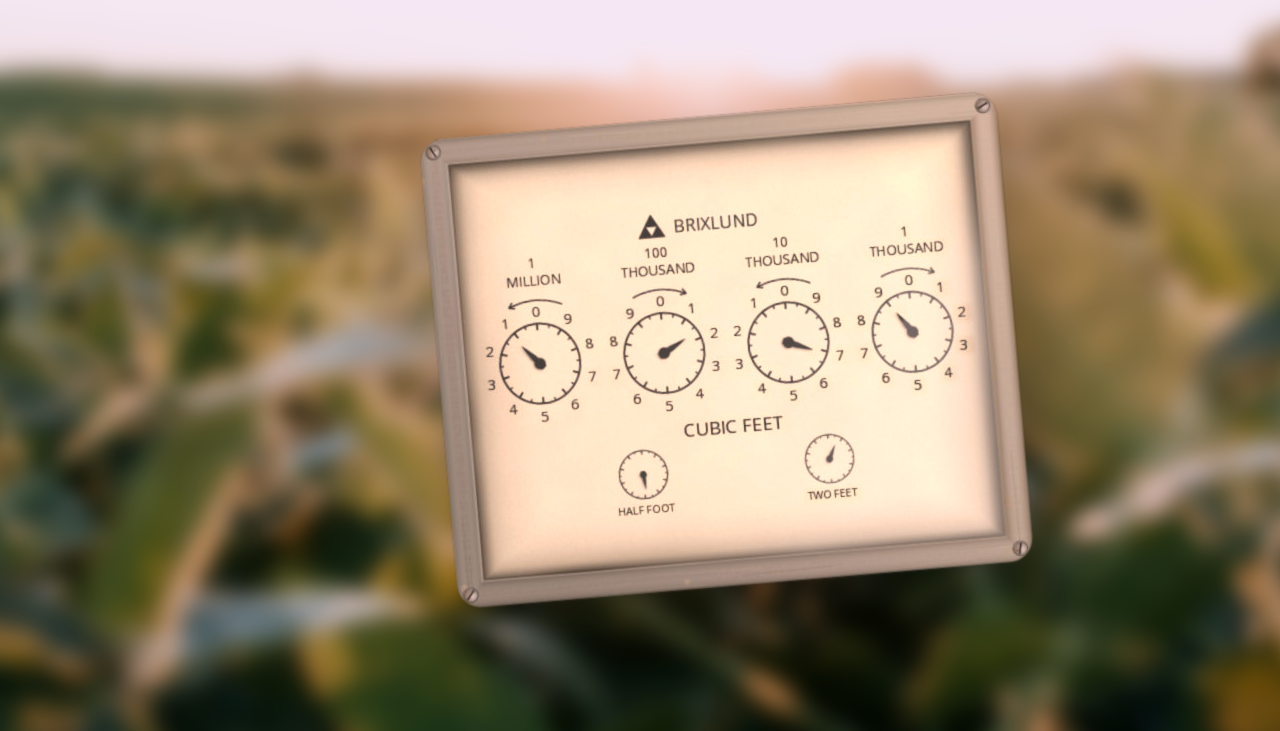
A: 116900 ft³
